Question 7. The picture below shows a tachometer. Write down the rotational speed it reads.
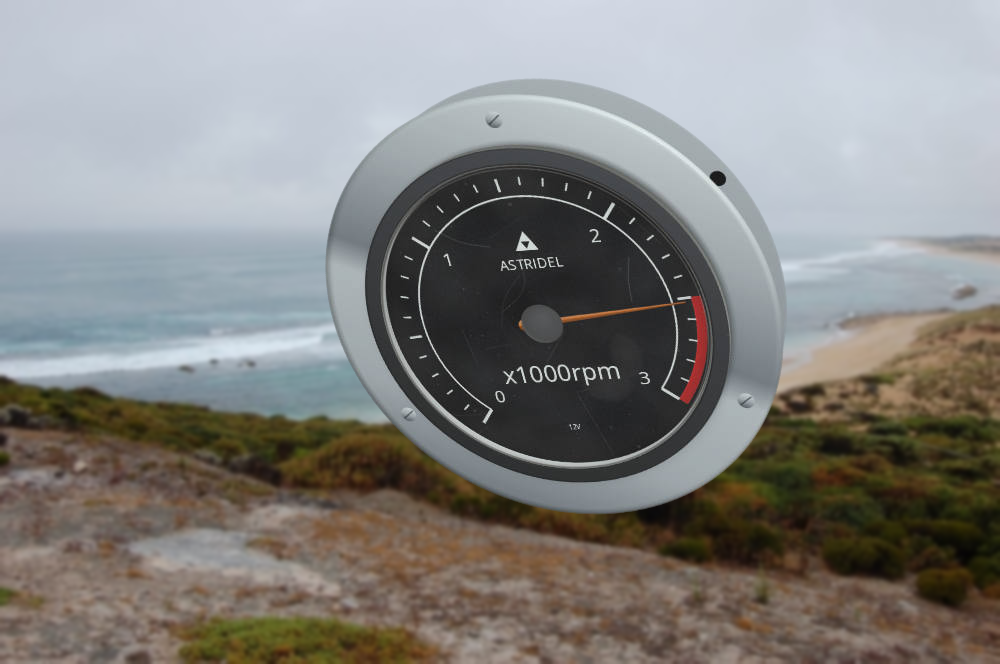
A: 2500 rpm
